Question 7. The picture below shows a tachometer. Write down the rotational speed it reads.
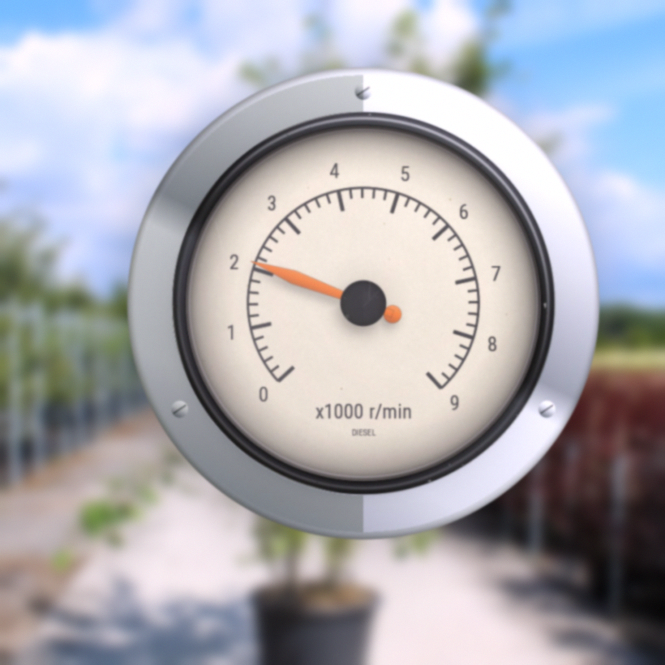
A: 2100 rpm
